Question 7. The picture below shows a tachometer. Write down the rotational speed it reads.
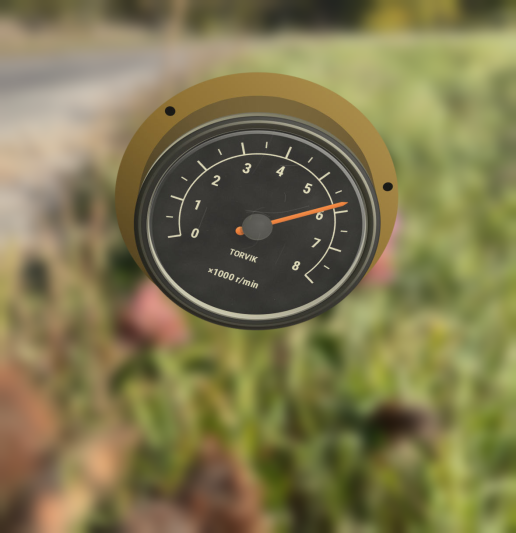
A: 5750 rpm
